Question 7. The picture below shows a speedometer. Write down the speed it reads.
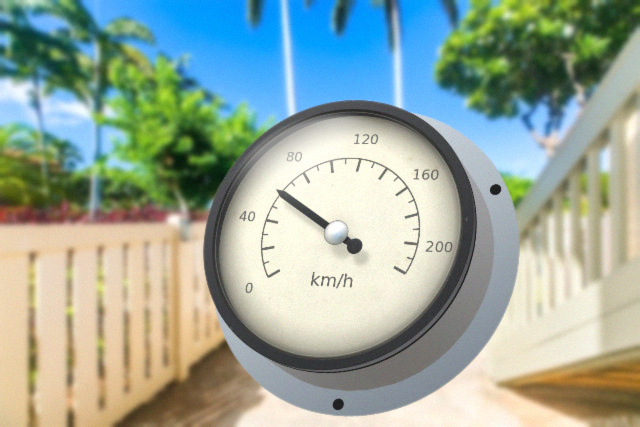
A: 60 km/h
